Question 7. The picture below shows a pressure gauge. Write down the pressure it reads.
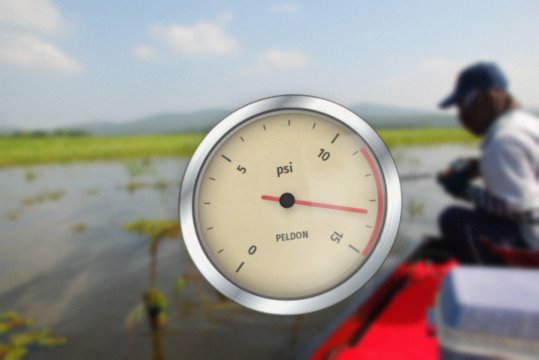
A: 13.5 psi
